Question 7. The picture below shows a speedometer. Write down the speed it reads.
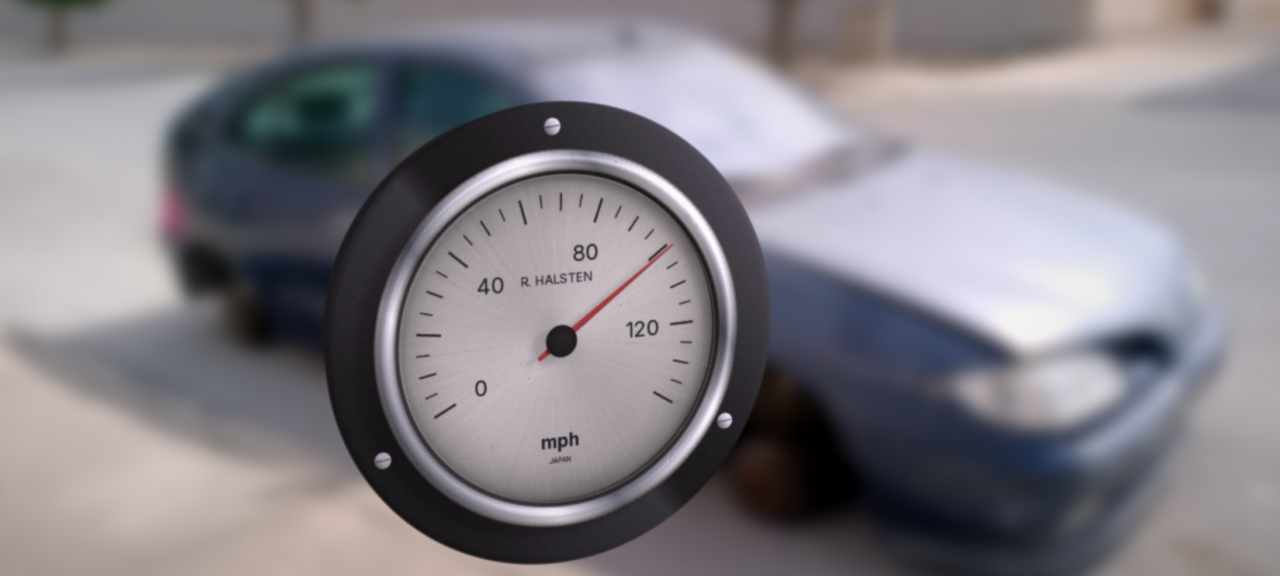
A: 100 mph
